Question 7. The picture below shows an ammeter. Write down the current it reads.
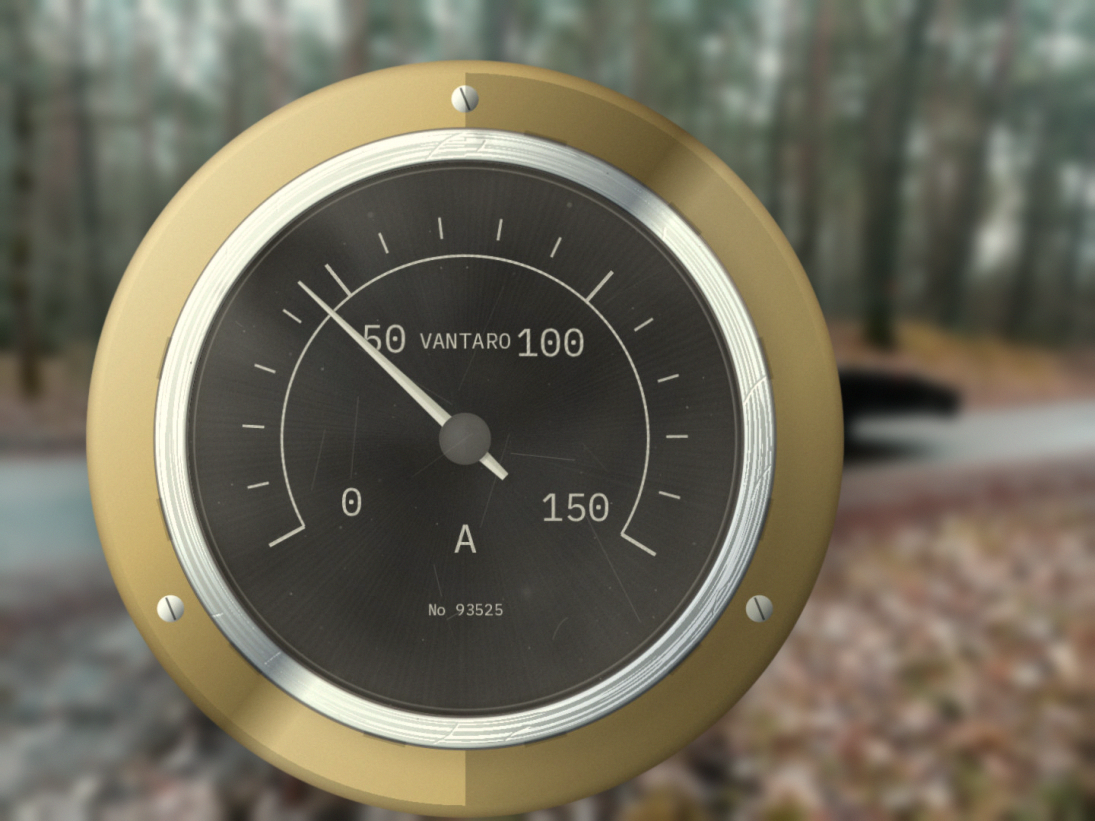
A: 45 A
